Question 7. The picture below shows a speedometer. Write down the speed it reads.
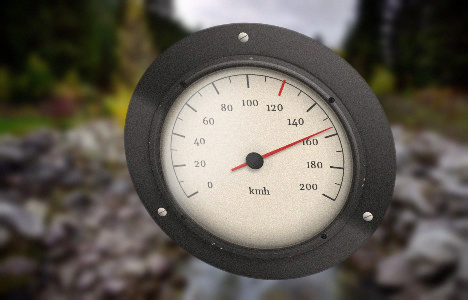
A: 155 km/h
